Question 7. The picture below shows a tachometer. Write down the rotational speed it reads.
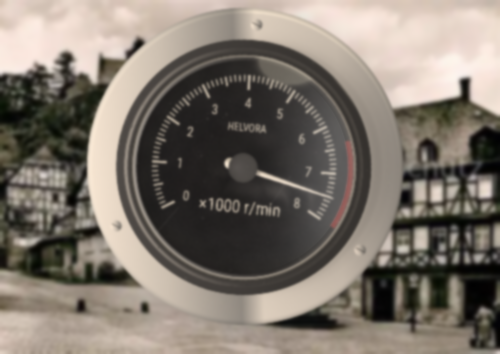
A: 7500 rpm
